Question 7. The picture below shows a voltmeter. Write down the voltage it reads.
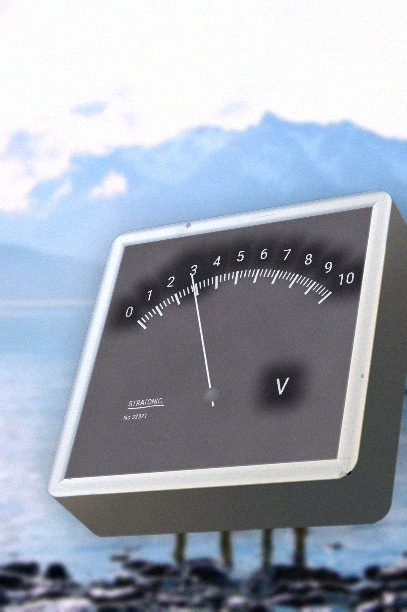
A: 3 V
